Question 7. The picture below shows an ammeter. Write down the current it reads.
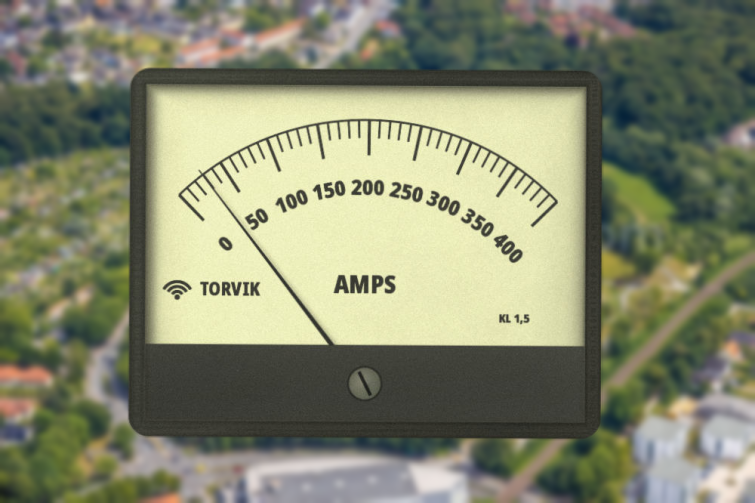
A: 30 A
